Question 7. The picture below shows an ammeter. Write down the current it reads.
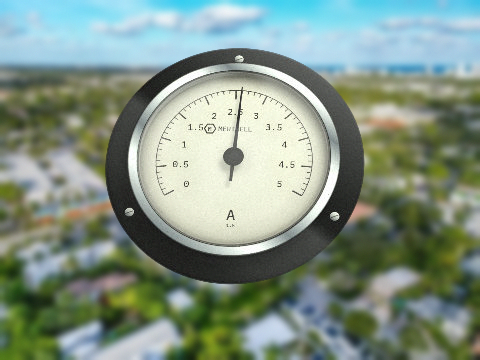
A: 2.6 A
